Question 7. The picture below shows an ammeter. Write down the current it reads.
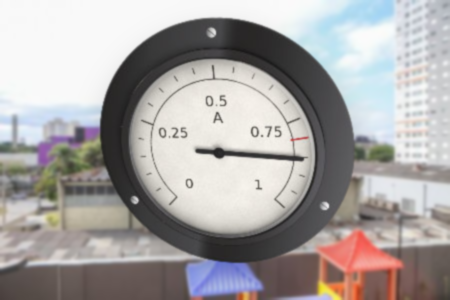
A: 0.85 A
